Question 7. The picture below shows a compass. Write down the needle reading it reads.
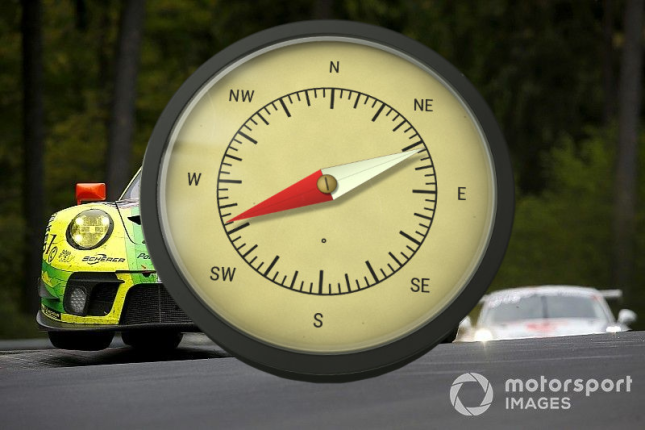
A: 245 °
